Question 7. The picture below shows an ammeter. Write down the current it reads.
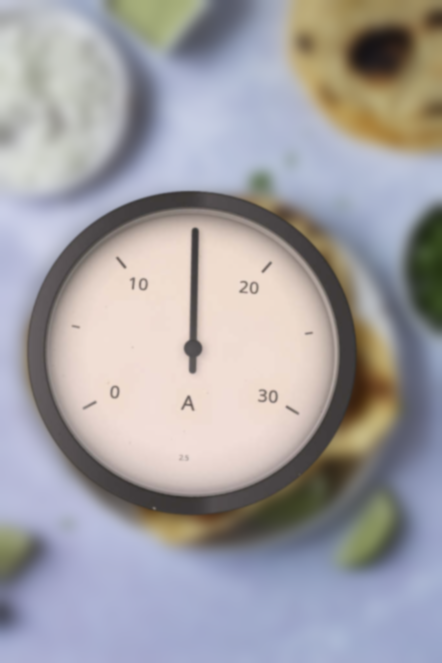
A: 15 A
